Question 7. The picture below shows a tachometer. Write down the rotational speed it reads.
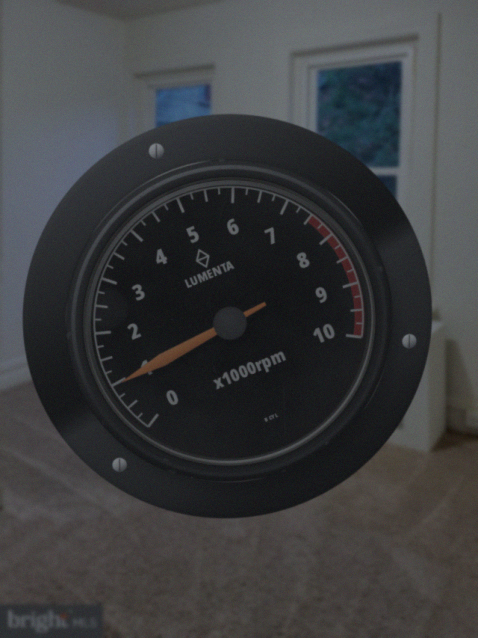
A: 1000 rpm
